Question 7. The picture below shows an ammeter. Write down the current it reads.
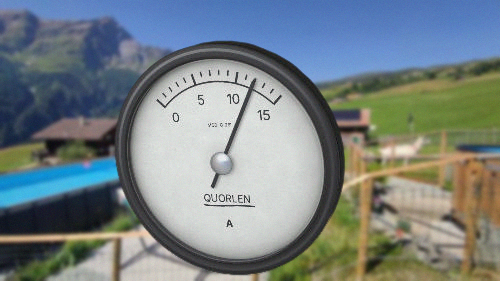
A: 12 A
